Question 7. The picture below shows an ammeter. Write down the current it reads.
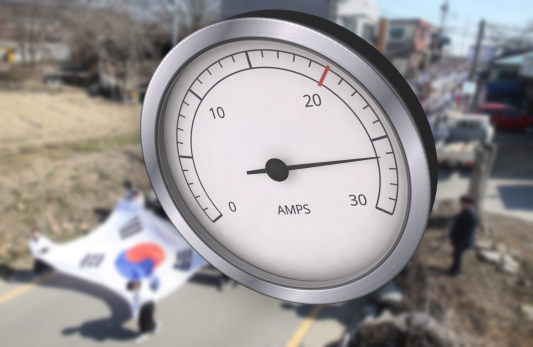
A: 26 A
